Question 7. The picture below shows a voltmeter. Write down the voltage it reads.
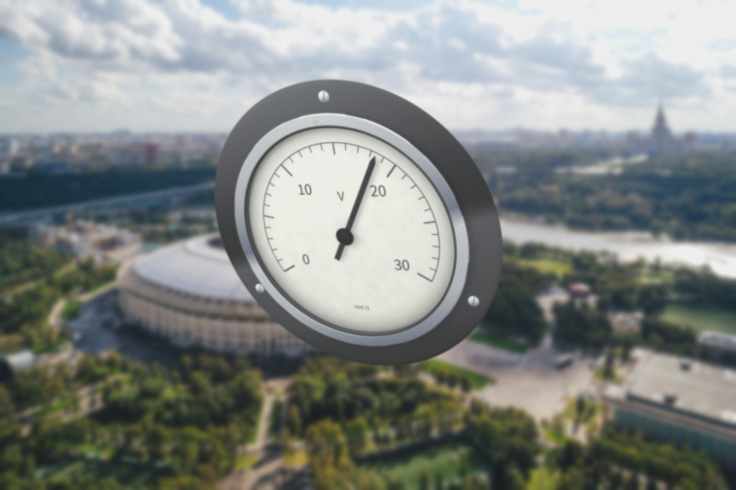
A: 18.5 V
